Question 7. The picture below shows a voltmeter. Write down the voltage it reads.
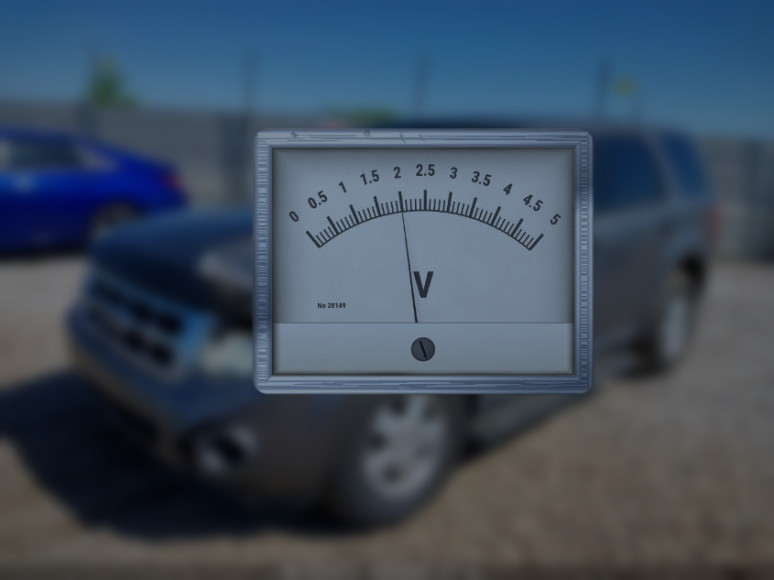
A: 2 V
